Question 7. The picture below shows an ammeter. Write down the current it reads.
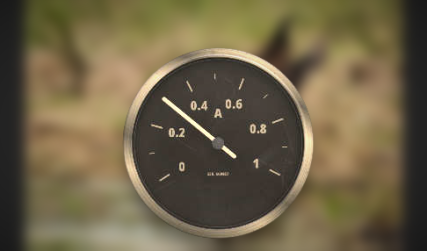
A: 0.3 A
